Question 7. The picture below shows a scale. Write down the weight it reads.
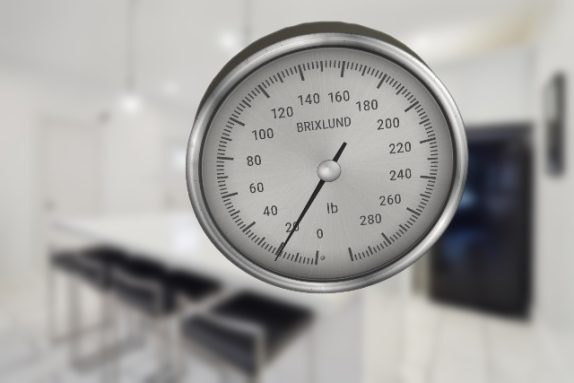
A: 20 lb
